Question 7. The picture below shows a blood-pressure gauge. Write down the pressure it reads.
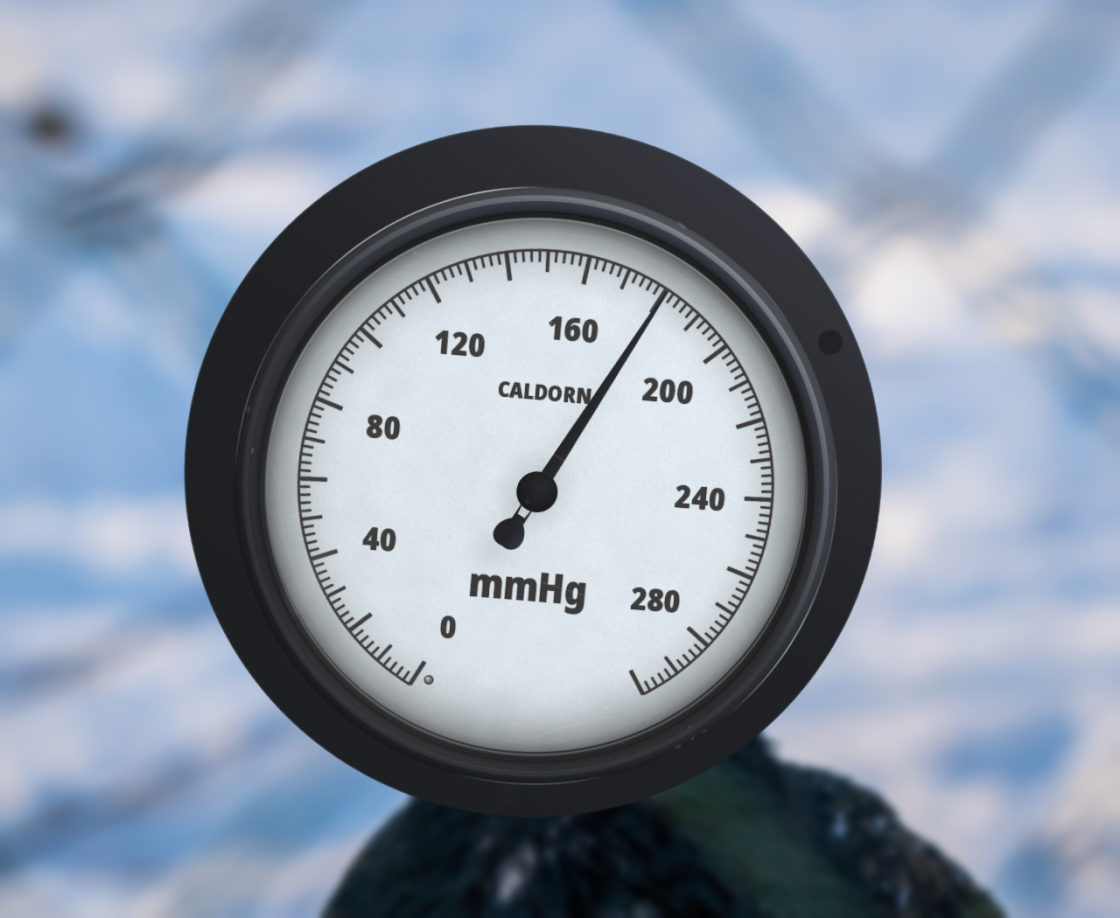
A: 180 mmHg
